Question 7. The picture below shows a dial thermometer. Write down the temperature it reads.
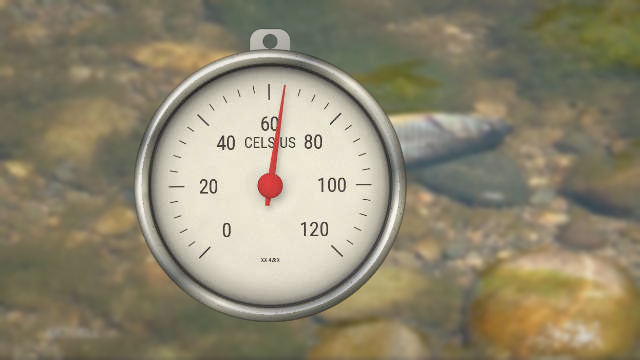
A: 64 °C
